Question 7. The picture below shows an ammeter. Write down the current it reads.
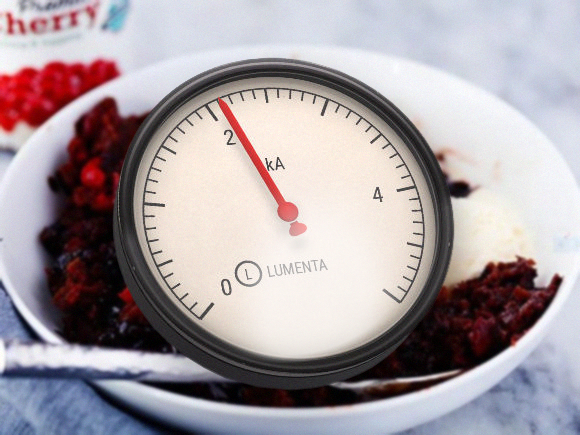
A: 2.1 kA
